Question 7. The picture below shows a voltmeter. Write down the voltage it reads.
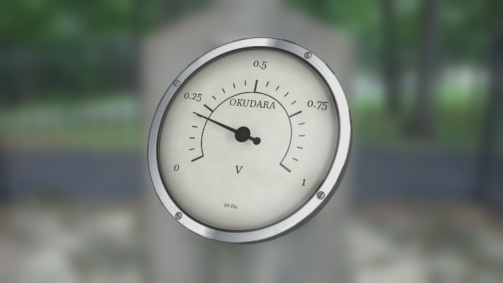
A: 0.2 V
